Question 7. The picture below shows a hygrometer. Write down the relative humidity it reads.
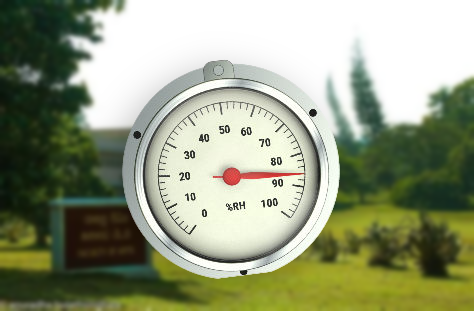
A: 86 %
